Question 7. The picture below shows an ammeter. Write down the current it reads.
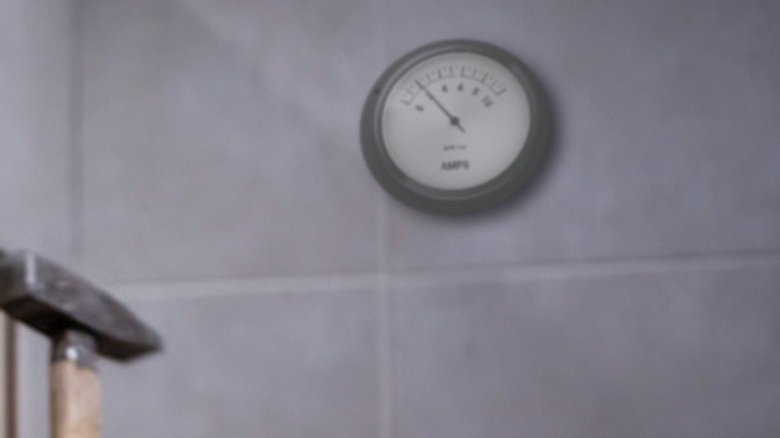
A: 2 A
